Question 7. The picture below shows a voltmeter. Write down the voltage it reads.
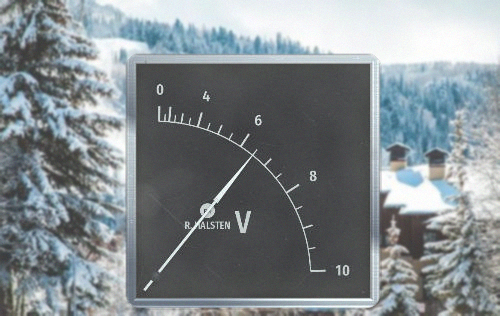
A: 6.5 V
